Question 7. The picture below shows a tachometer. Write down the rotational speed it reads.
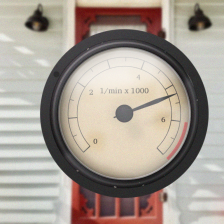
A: 5250 rpm
